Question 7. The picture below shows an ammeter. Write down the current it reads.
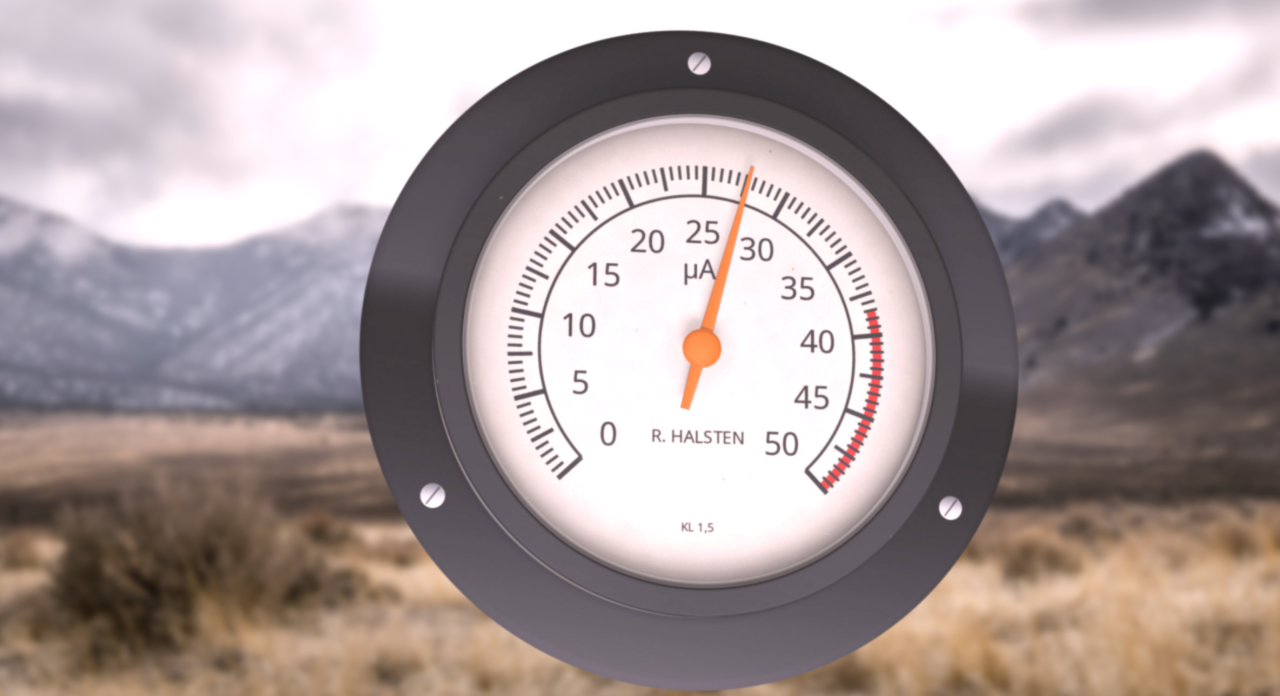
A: 27.5 µA
